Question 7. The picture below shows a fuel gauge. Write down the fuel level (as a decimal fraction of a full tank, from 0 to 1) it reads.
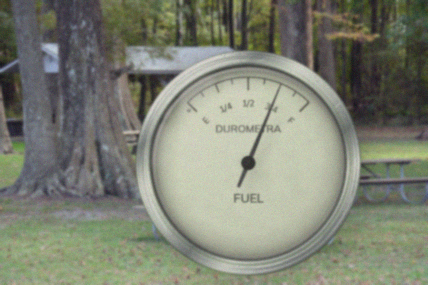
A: 0.75
